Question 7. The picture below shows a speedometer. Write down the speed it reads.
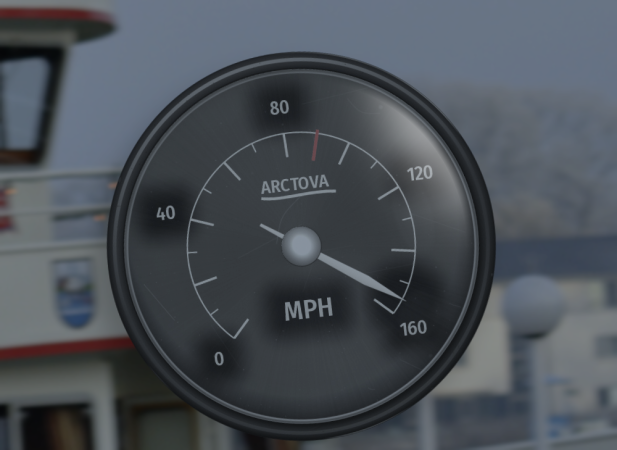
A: 155 mph
